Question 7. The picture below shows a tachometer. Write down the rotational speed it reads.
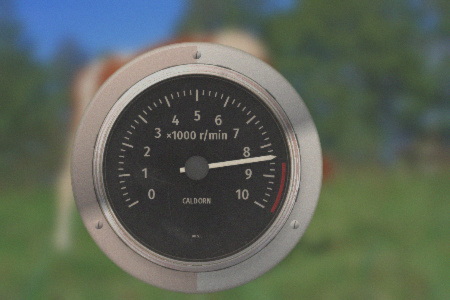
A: 8400 rpm
